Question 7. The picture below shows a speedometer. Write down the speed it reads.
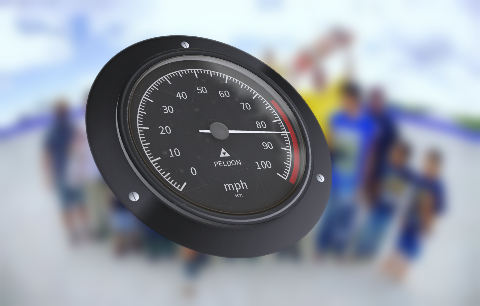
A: 85 mph
